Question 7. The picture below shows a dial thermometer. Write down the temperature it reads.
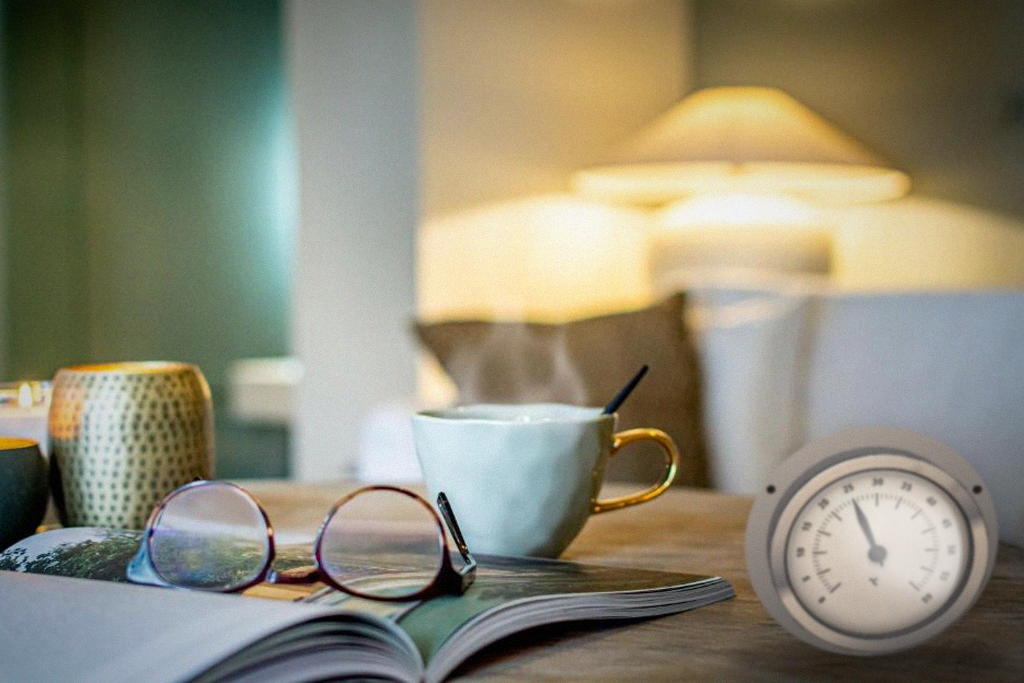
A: 25 °C
